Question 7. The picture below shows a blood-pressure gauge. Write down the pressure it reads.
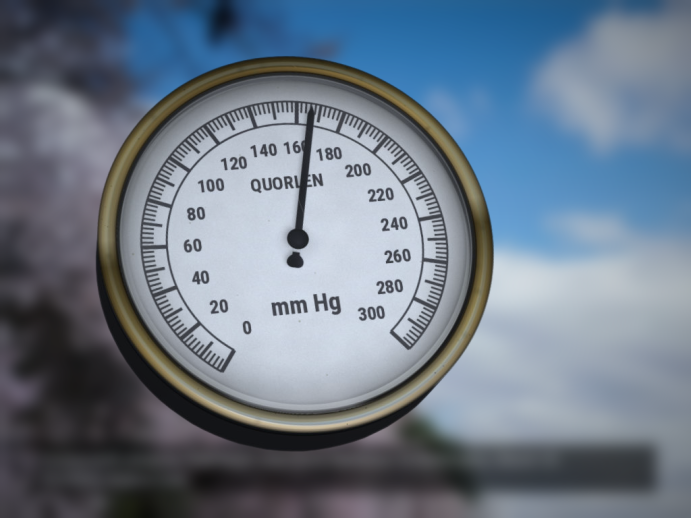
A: 166 mmHg
